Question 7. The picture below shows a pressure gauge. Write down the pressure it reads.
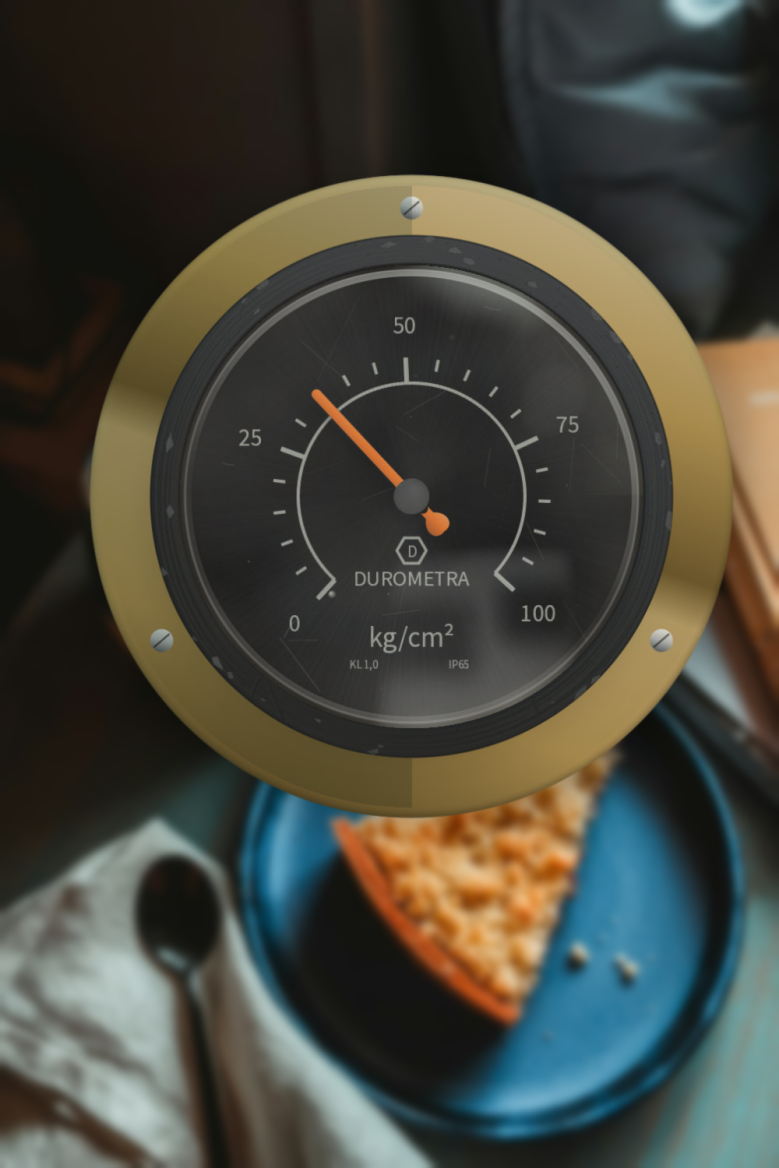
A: 35 kg/cm²
